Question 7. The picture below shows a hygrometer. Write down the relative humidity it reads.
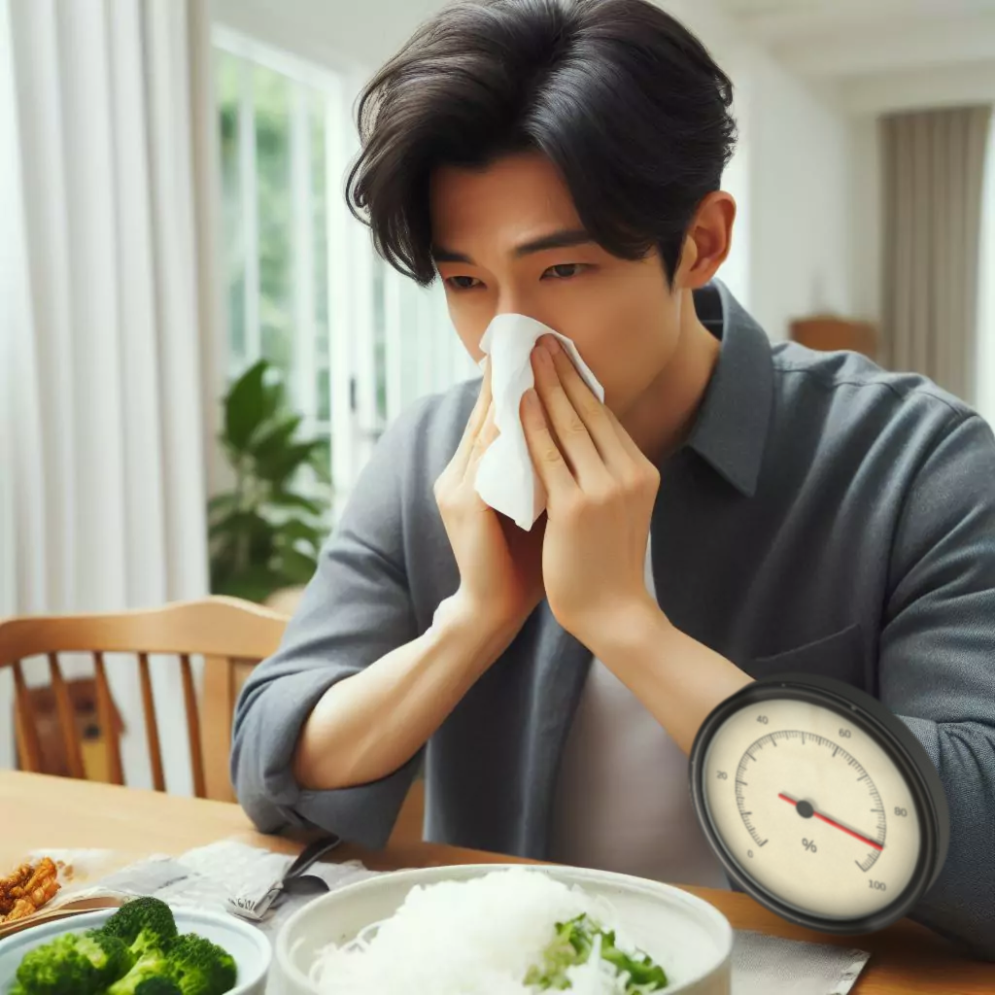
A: 90 %
